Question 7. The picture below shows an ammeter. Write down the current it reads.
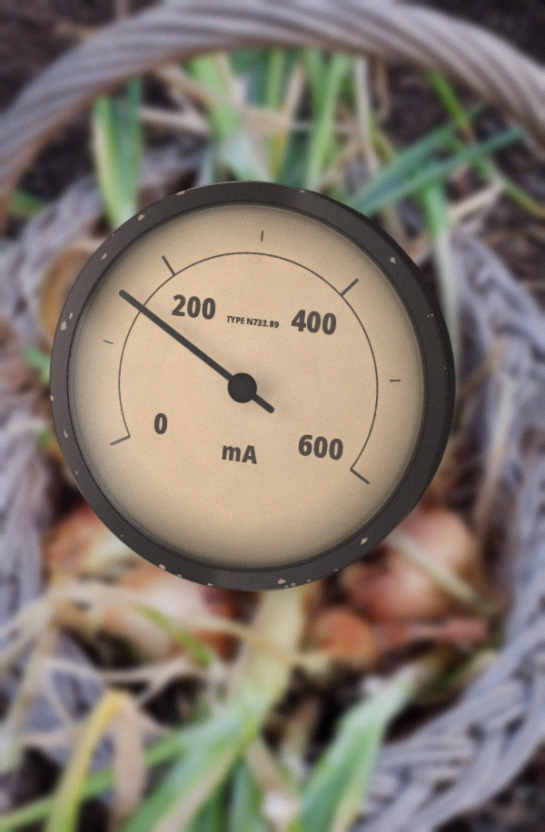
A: 150 mA
